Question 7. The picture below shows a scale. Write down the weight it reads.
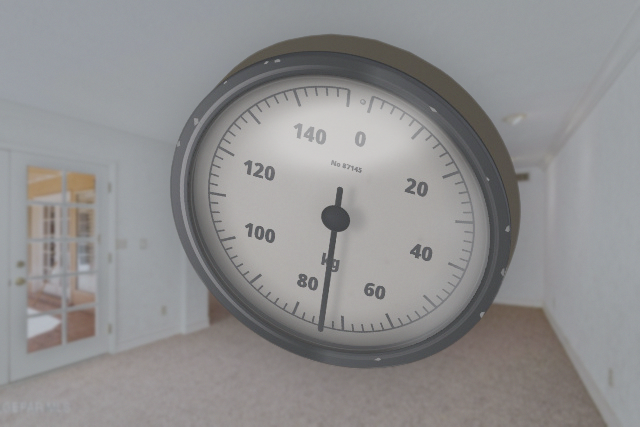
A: 74 kg
